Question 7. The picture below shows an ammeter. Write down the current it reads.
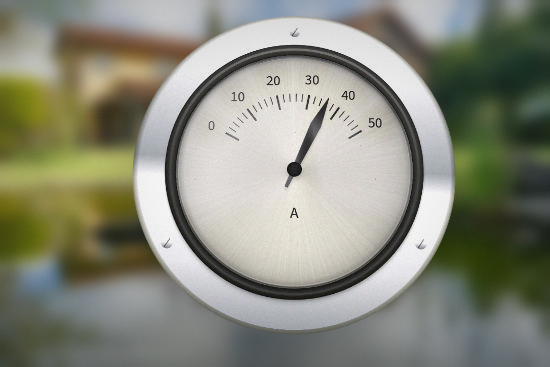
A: 36 A
